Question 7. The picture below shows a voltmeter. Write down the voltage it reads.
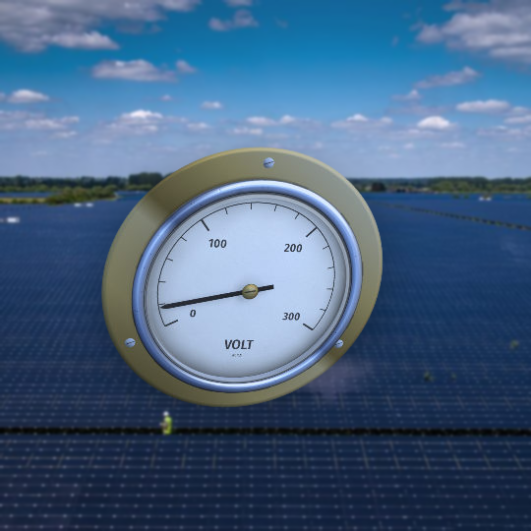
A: 20 V
